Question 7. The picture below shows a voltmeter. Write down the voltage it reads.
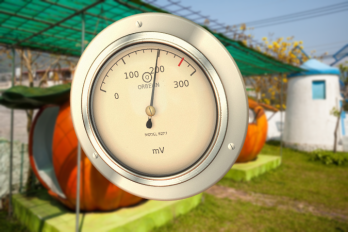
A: 200 mV
